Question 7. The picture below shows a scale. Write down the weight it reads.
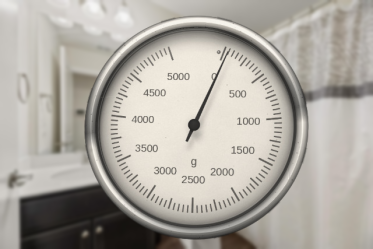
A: 50 g
